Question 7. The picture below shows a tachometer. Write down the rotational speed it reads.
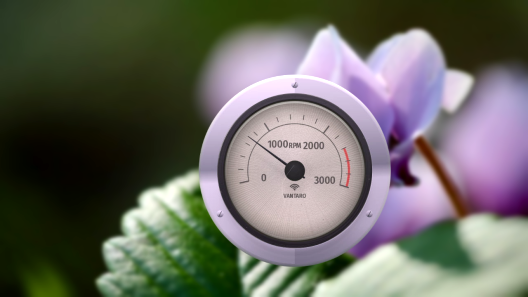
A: 700 rpm
